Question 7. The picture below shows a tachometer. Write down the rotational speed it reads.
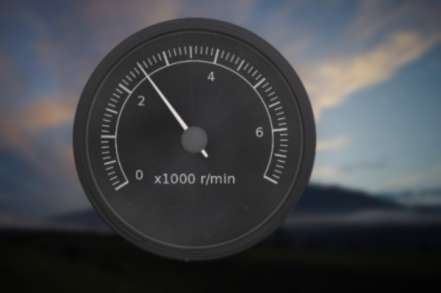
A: 2500 rpm
